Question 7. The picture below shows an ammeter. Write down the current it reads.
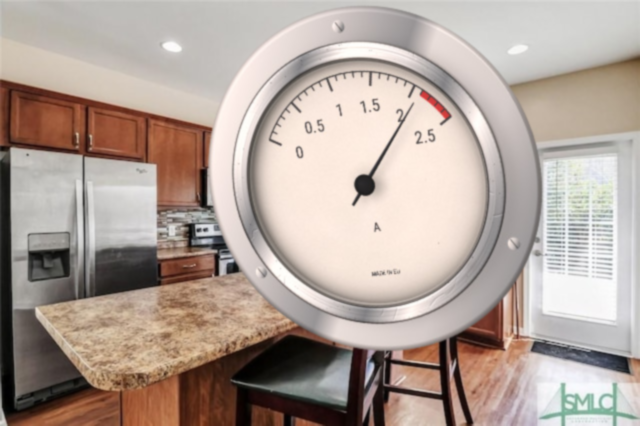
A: 2.1 A
